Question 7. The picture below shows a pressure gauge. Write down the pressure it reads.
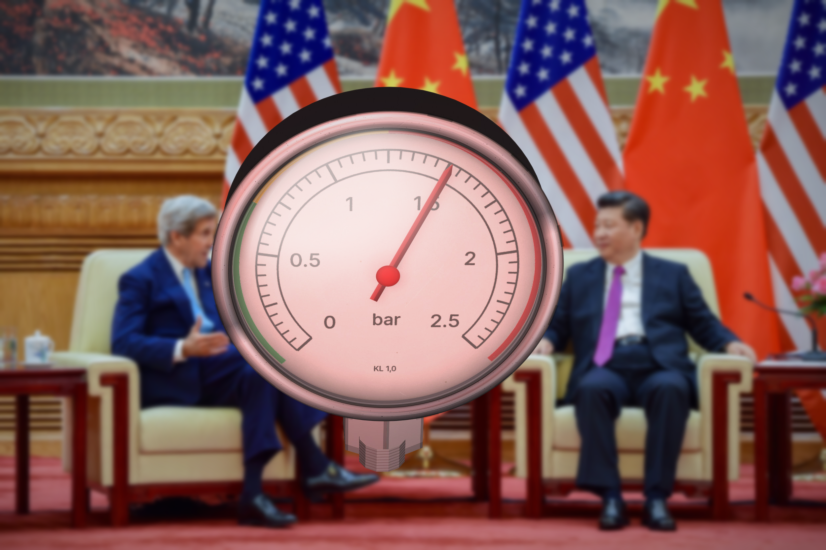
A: 1.5 bar
